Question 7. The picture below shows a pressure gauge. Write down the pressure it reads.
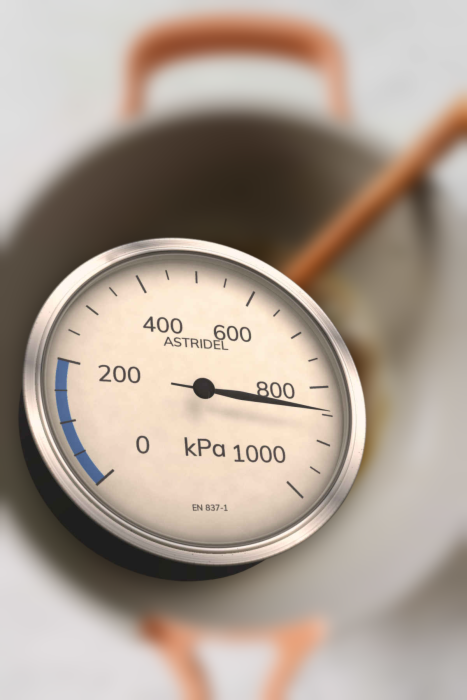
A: 850 kPa
